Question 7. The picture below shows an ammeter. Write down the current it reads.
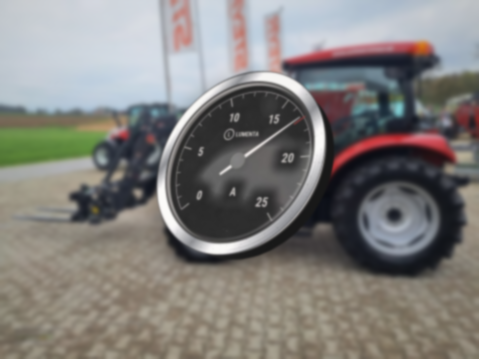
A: 17 A
